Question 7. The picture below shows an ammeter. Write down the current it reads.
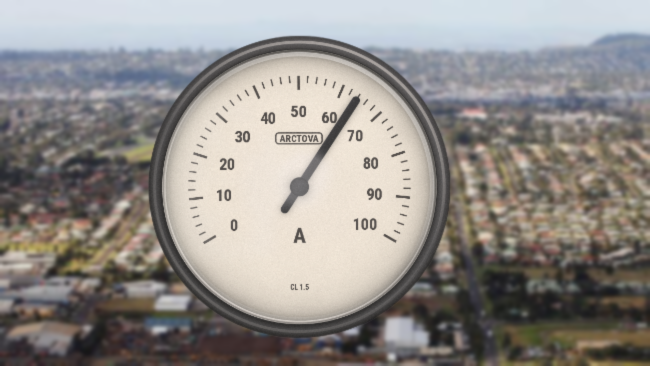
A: 64 A
